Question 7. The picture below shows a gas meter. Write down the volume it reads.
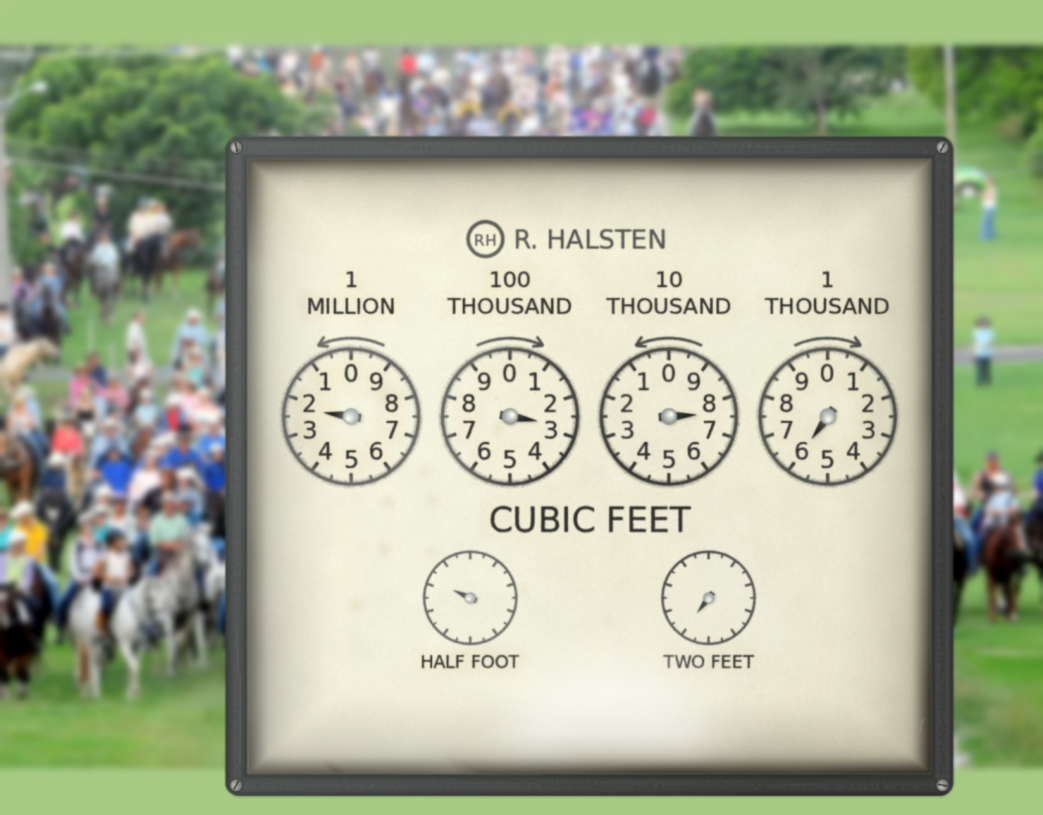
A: 227600 ft³
